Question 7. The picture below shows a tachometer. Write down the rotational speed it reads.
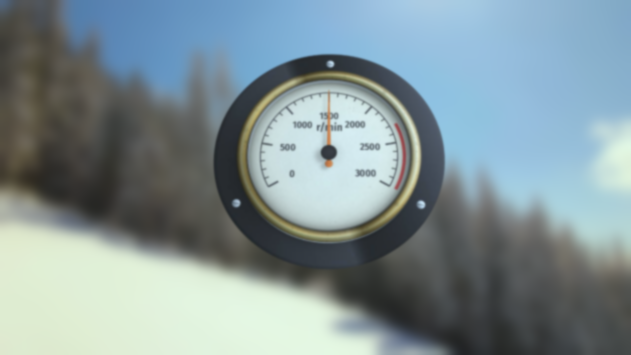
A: 1500 rpm
